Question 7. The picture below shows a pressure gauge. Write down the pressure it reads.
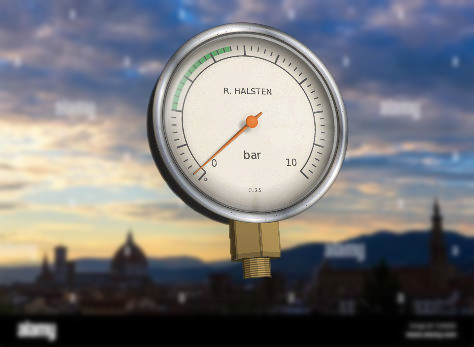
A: 0.2 bar
